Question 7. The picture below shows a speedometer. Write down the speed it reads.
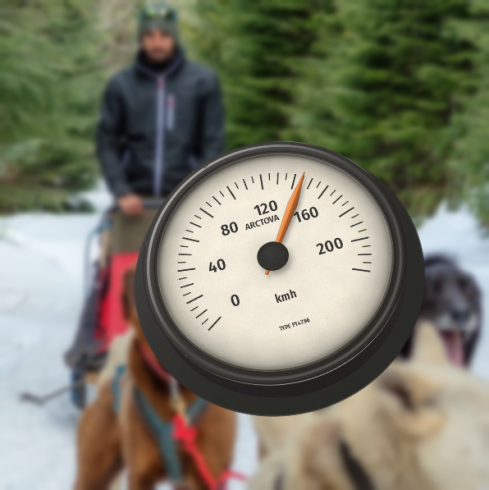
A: 145 km/h
